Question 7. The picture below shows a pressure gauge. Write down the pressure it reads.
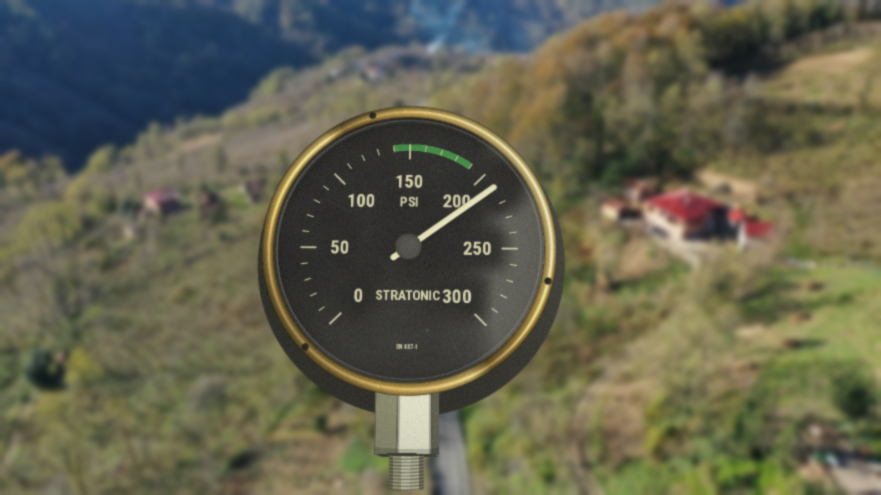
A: 210 psi
